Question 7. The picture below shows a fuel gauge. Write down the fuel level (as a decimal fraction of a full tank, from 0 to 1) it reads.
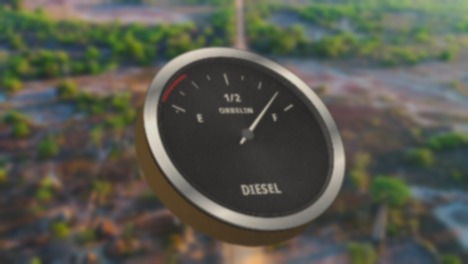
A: 0.875
